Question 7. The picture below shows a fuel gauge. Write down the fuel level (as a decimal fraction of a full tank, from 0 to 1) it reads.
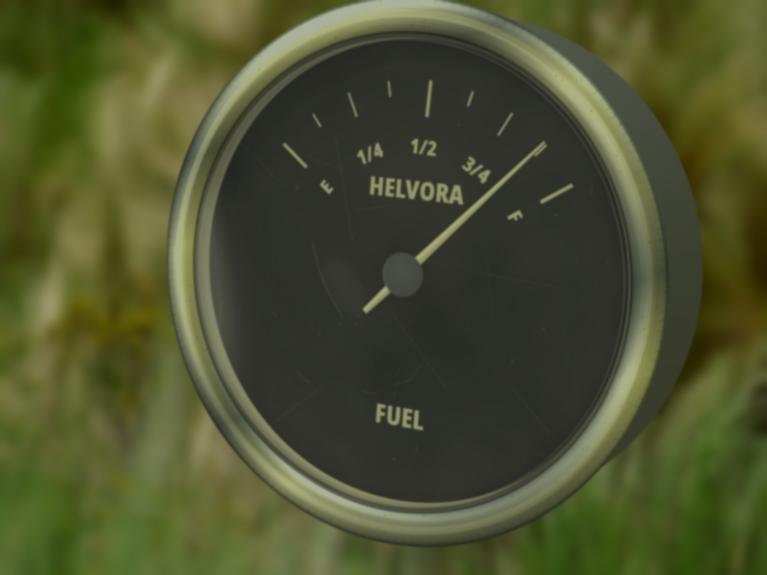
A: 0.875
